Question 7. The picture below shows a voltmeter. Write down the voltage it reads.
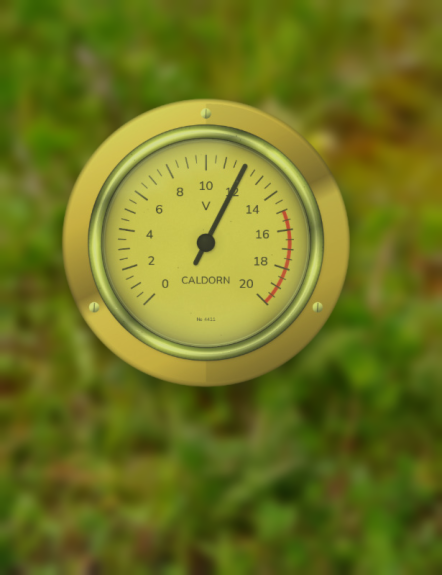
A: 12 V
